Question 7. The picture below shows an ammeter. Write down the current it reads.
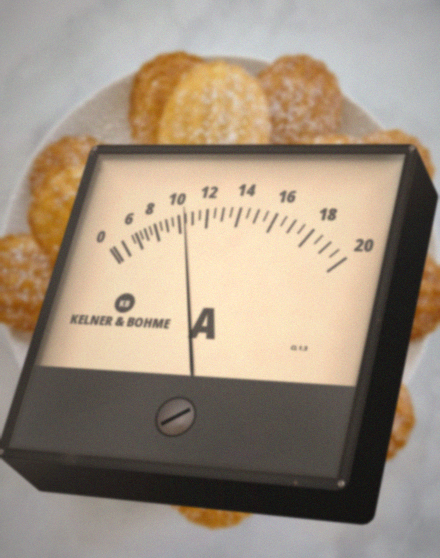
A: 10.5 A
